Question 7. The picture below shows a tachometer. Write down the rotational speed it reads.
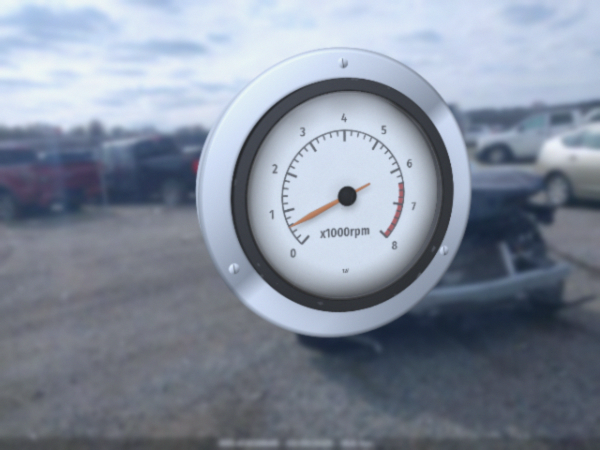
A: 600 rpm
